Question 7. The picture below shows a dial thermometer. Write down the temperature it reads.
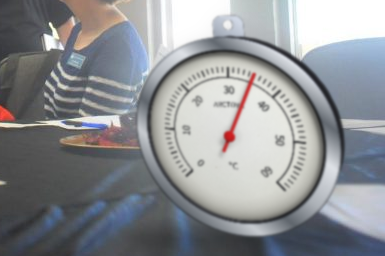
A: 35 °C
